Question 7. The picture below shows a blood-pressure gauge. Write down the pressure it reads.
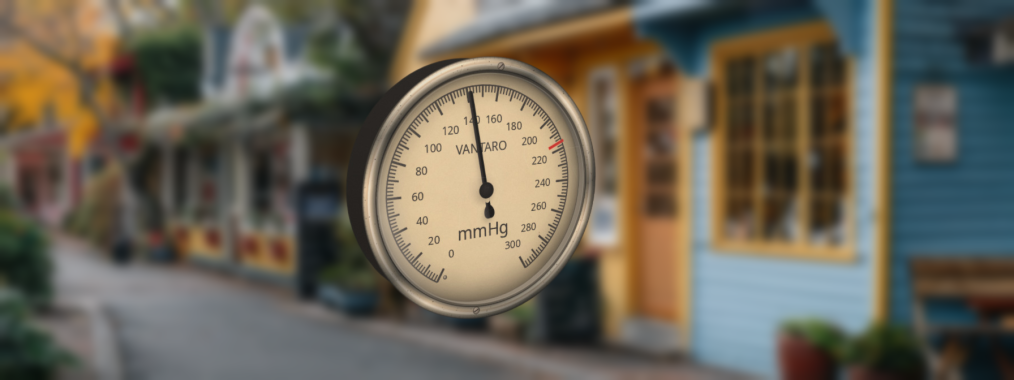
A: 140 mmHg
